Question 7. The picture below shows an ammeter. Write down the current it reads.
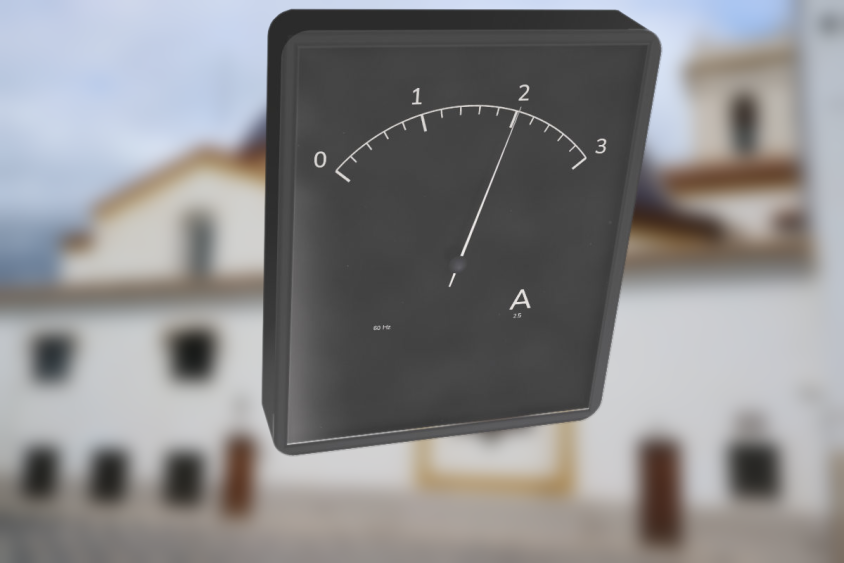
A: 2 A
